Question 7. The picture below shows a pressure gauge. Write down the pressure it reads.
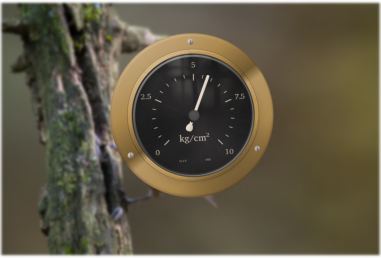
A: 5.75 kg/cm²
